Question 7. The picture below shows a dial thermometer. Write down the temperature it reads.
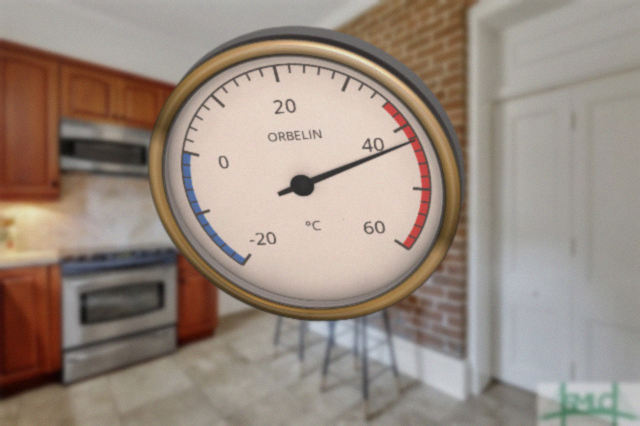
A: 42 °C
